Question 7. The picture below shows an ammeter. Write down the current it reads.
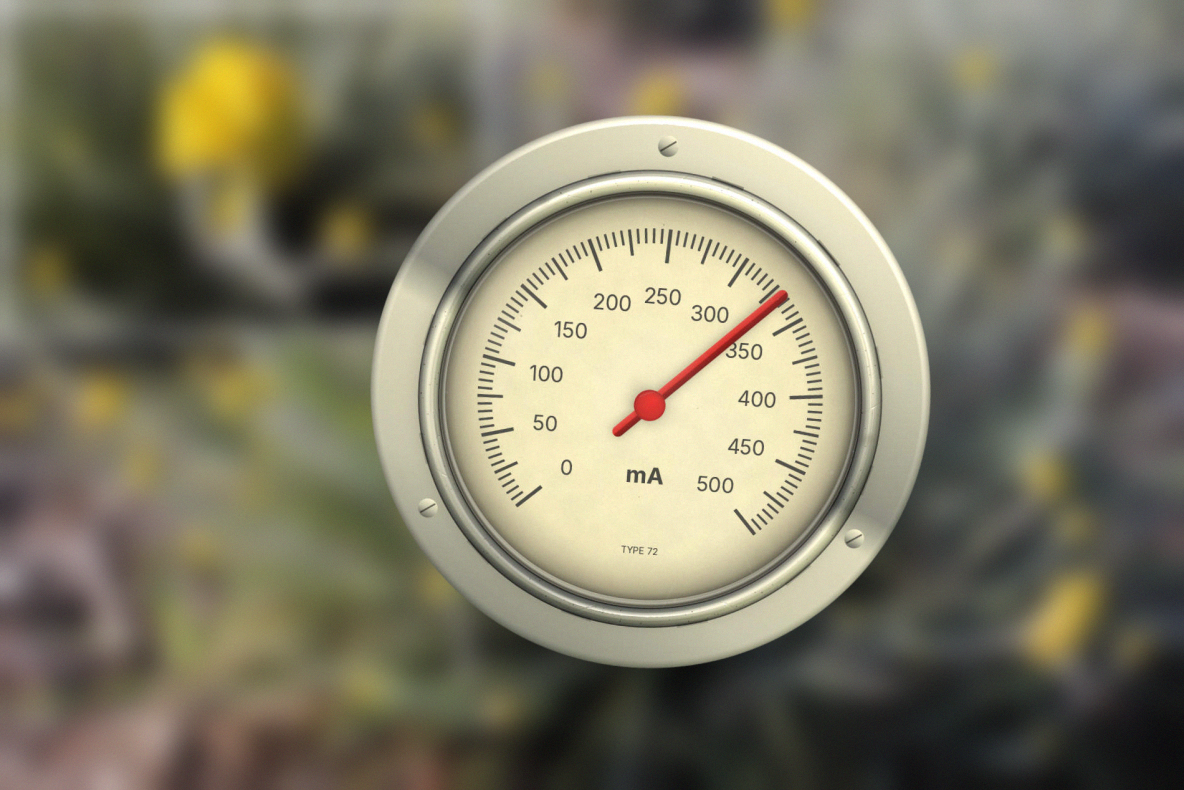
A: 330 mA
